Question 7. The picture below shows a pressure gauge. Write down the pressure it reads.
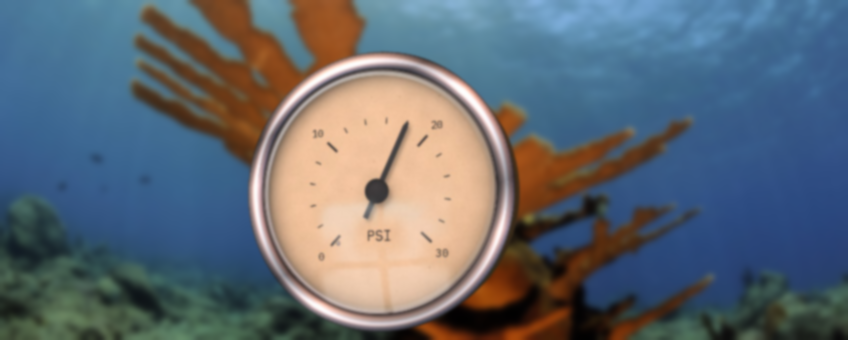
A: 18 psi
